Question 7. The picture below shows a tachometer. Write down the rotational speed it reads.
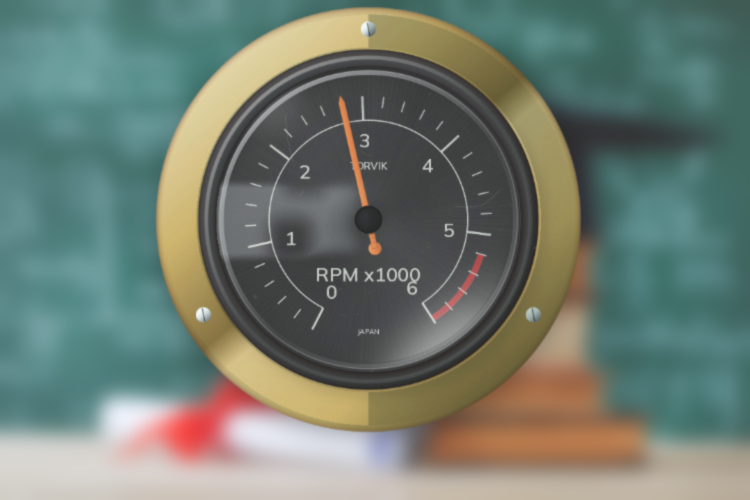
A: 2800 rpm
